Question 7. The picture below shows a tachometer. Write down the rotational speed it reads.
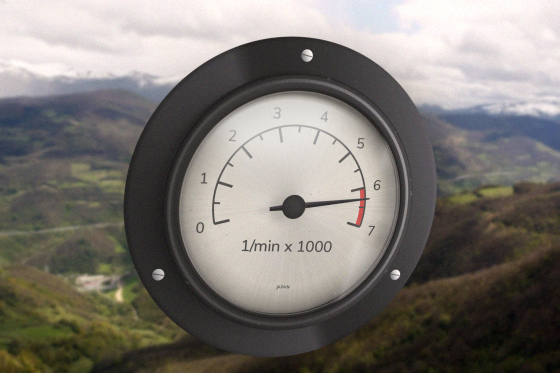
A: 6250 rpm
